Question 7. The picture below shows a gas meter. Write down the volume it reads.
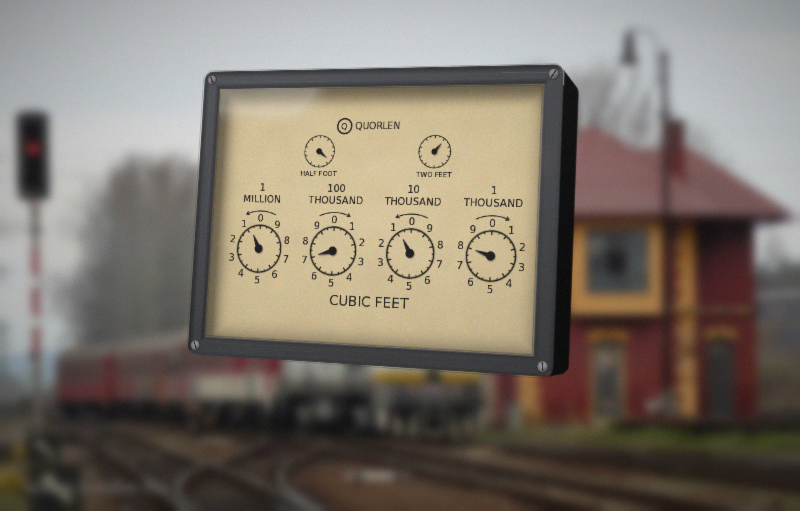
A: 70800 ft³
